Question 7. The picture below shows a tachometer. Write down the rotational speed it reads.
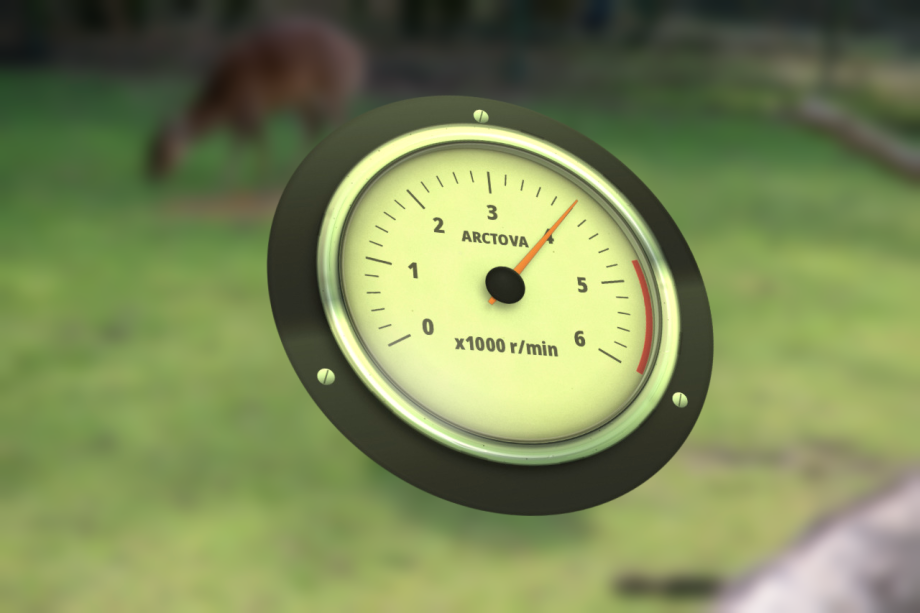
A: 4000 rpm
